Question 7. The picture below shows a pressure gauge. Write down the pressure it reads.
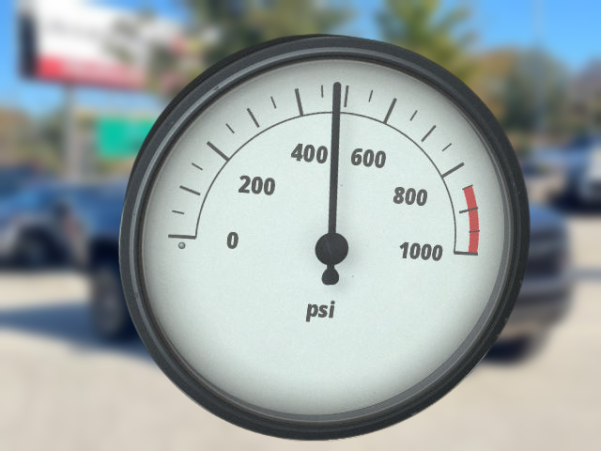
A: 475 psi
